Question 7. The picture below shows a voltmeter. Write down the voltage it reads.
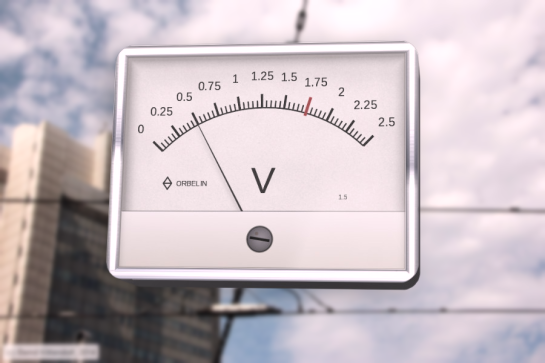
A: 0.5 V
